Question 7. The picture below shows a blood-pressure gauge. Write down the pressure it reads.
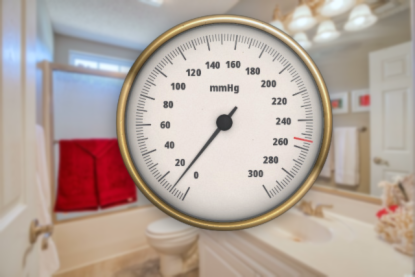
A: 10 mmHg
